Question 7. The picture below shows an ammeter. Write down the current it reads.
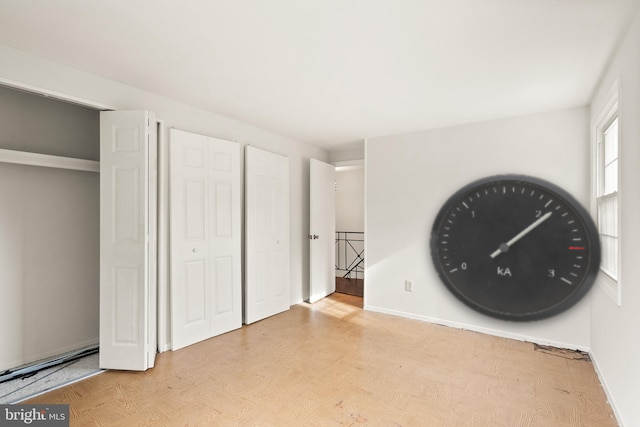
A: 2.1 kA
